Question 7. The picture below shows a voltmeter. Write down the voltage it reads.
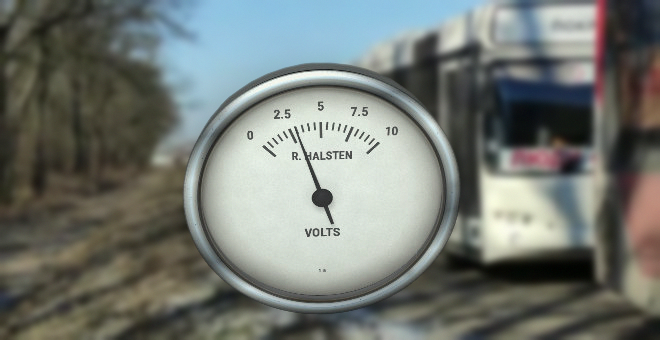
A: 3 V
